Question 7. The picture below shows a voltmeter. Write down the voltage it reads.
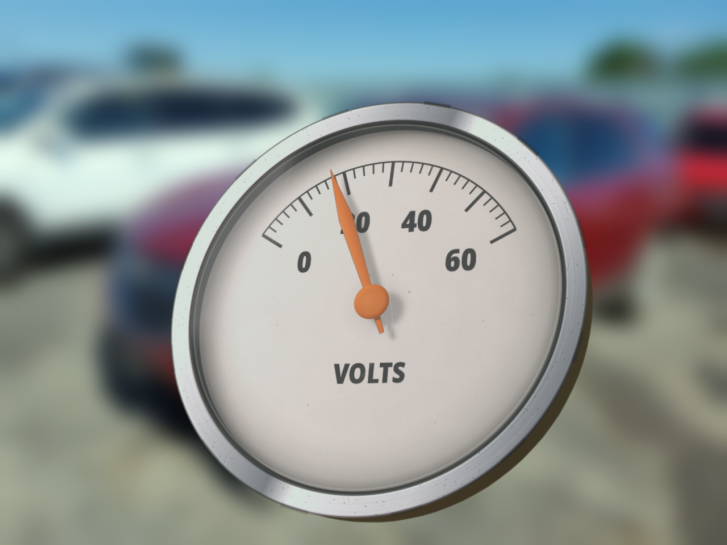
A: 18 V
